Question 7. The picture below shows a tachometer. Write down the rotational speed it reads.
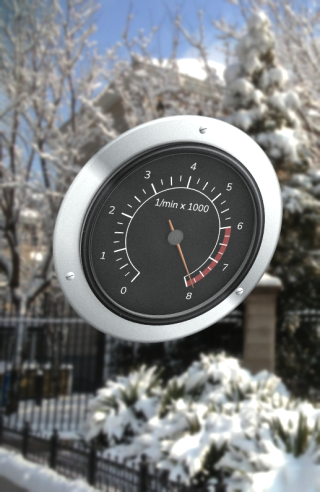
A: 7875 rpm
